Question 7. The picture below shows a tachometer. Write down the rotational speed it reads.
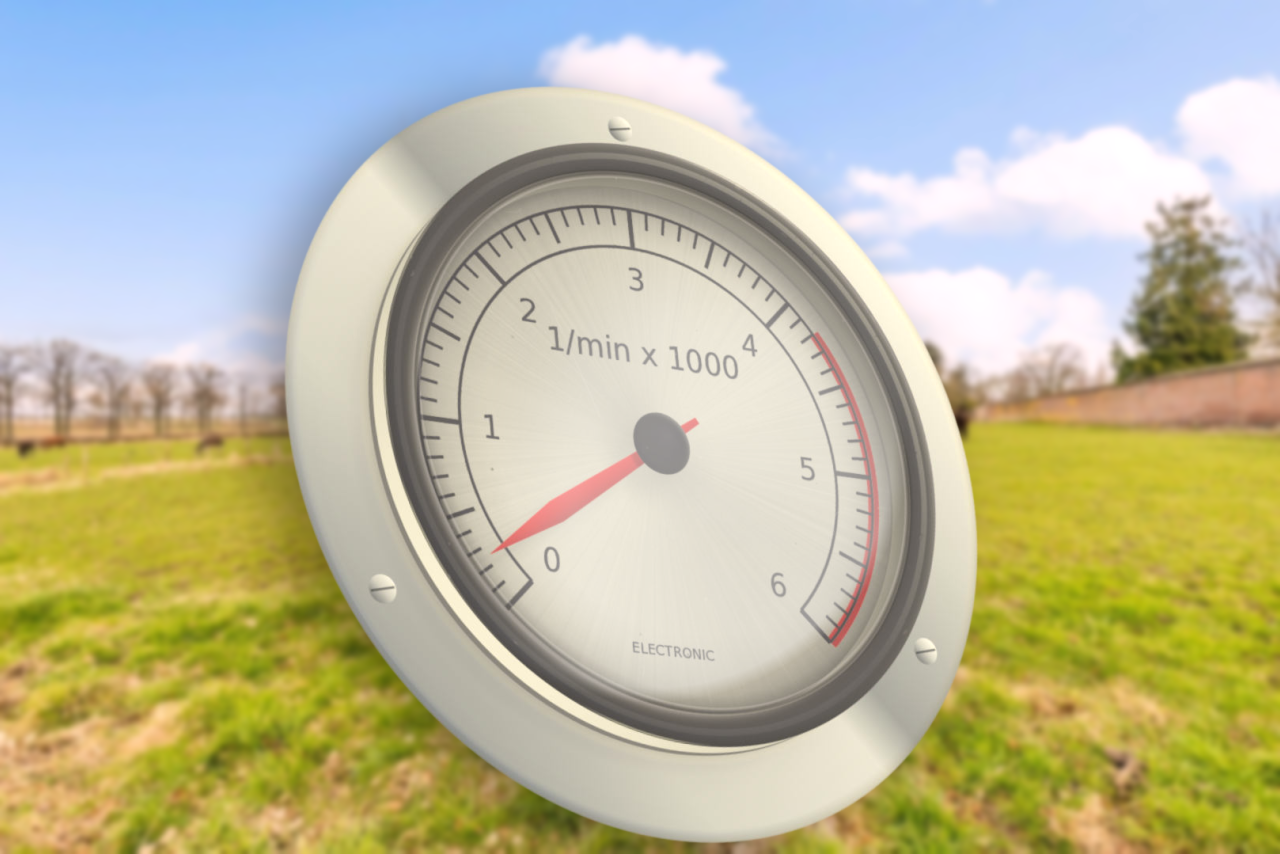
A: 250 rpm
